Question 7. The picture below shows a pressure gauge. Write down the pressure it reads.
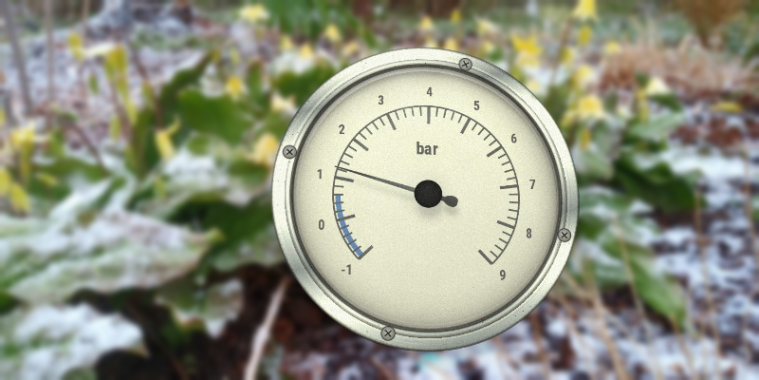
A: 1.2 bar
